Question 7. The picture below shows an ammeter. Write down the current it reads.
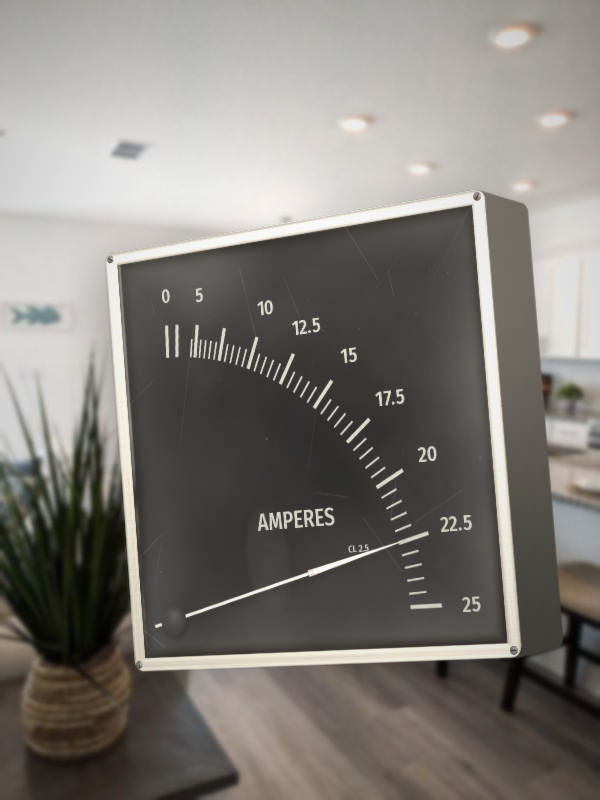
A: 22.5 A
